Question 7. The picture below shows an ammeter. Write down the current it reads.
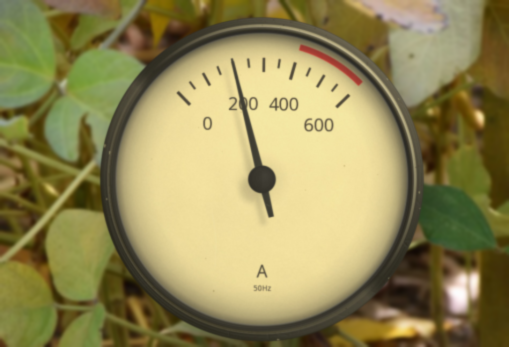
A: 200 A
